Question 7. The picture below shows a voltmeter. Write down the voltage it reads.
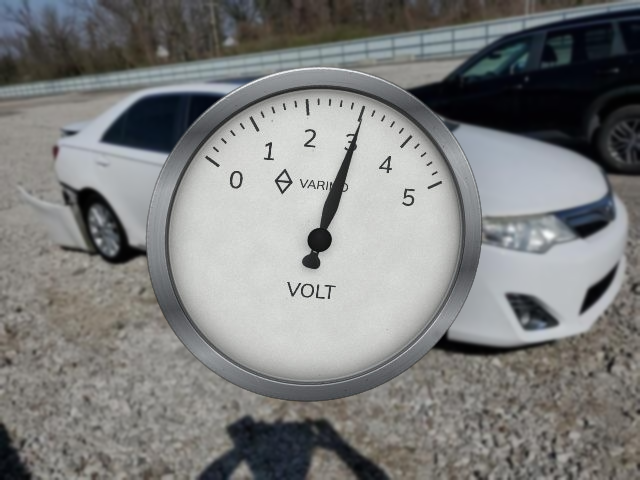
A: 3 V
